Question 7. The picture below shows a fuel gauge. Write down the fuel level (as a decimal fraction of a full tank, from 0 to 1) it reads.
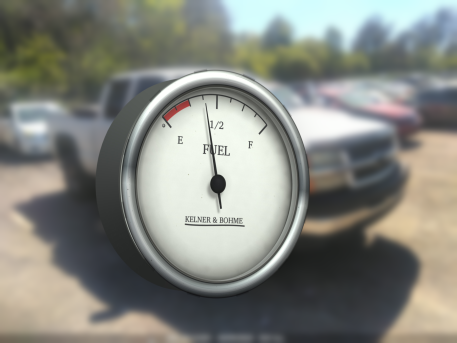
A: 0.375
